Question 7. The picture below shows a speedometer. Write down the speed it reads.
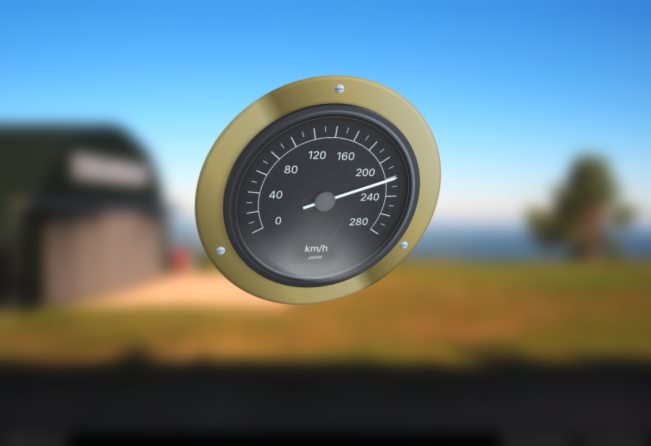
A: 220 km/h
